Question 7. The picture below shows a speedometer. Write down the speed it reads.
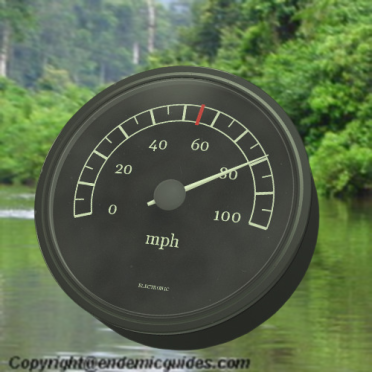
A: 80 mph
